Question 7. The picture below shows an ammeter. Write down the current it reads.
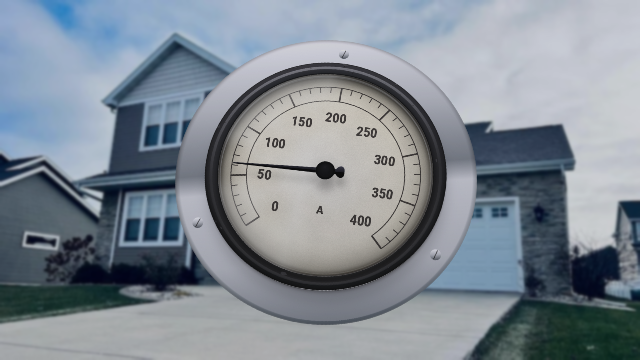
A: 60 A
